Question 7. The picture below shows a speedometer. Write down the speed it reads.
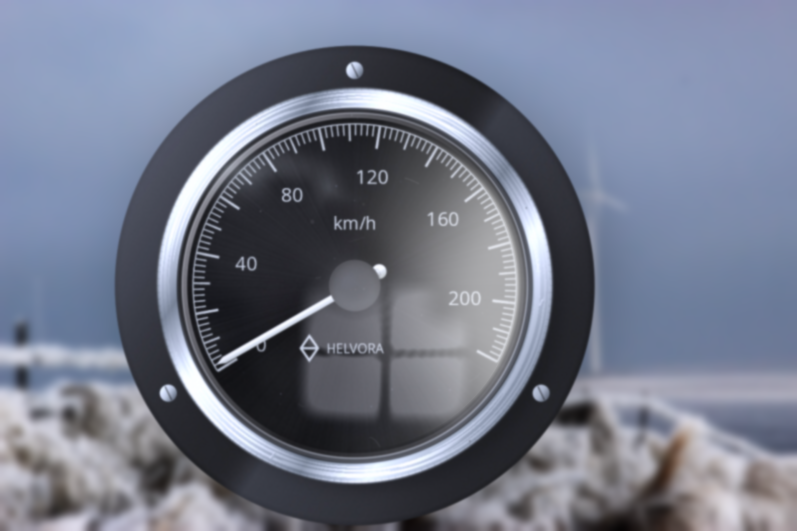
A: 2 km/h
